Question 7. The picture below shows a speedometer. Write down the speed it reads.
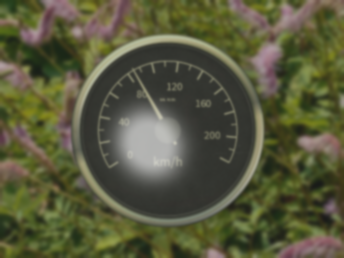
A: 85 km/h
